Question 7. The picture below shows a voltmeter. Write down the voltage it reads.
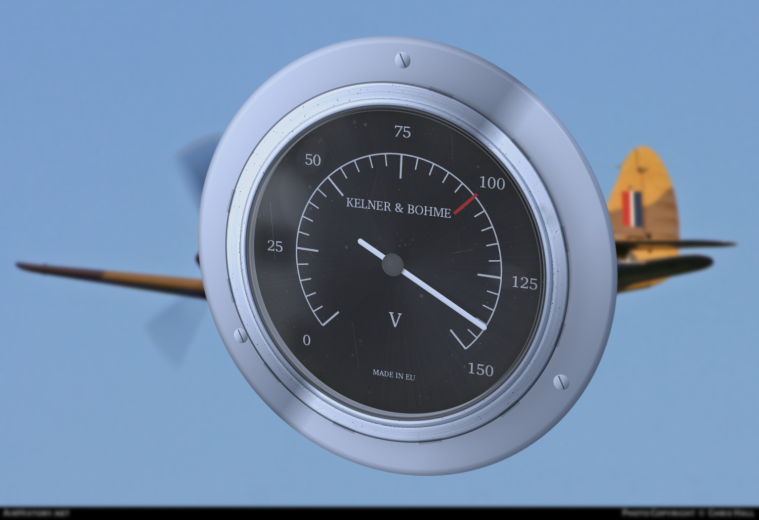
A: 140 V
